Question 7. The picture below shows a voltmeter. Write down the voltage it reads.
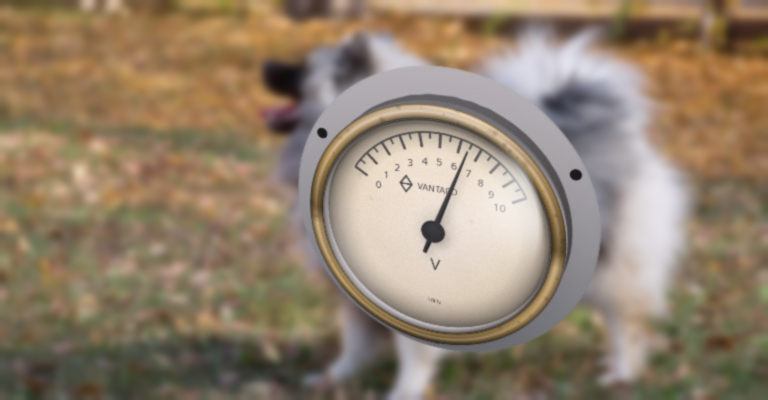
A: 6.5 V
